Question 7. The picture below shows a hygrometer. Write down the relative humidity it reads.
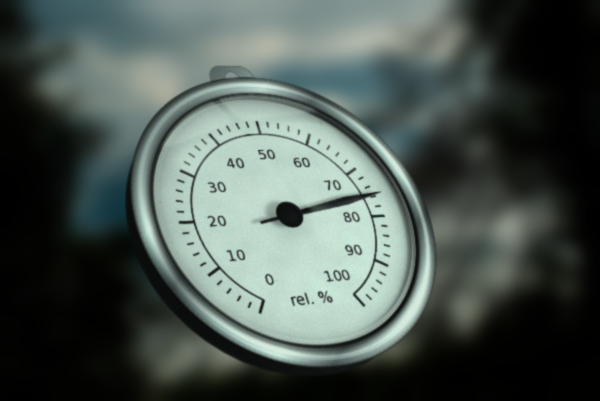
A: 76 %
